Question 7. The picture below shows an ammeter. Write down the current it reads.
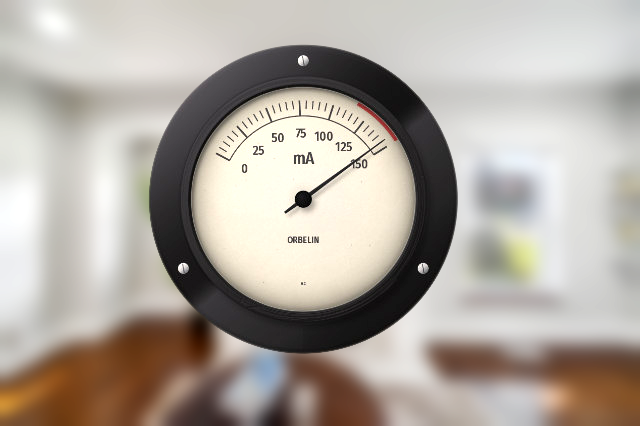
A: 145 mA
